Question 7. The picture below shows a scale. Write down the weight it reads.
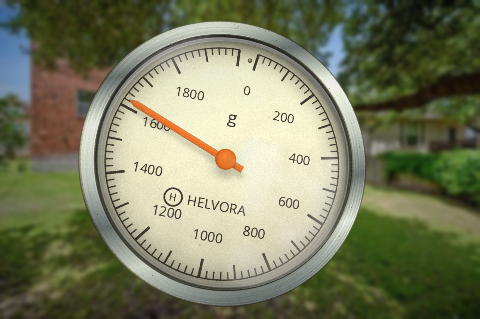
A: 1620 g
